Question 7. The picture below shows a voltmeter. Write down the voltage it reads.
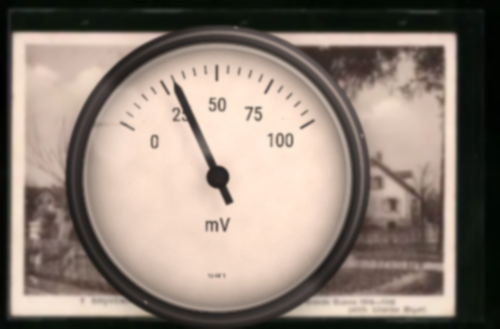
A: 30 mV
